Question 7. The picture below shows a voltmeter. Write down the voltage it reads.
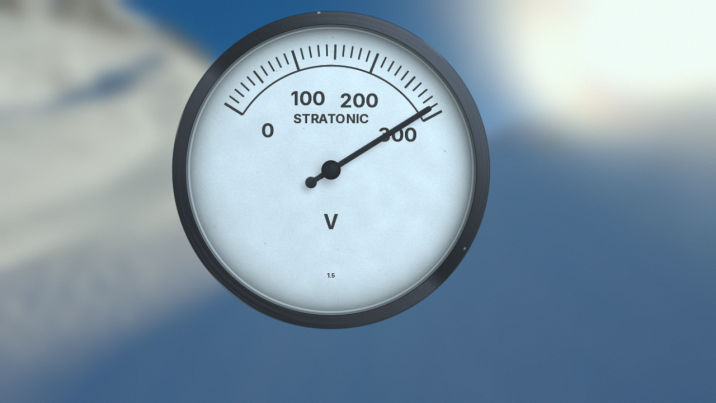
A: 290 V
